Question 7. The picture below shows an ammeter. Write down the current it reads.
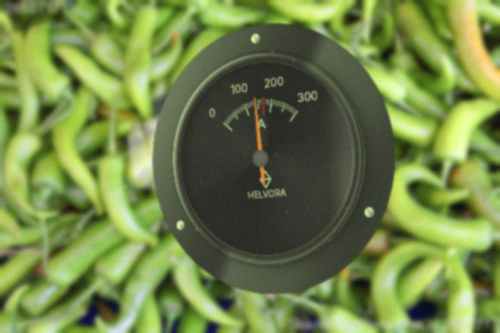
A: 150 A
